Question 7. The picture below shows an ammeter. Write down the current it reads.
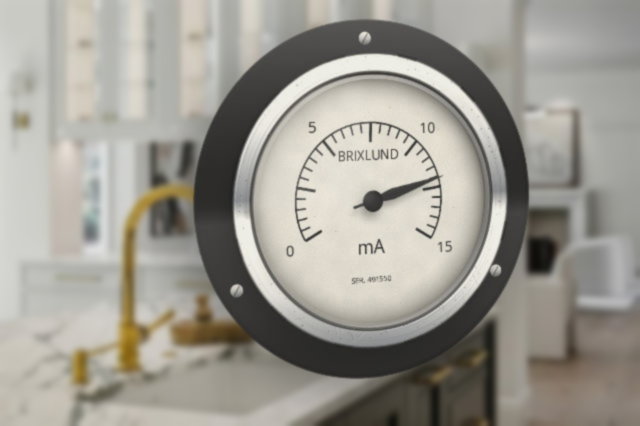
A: 12 mA
